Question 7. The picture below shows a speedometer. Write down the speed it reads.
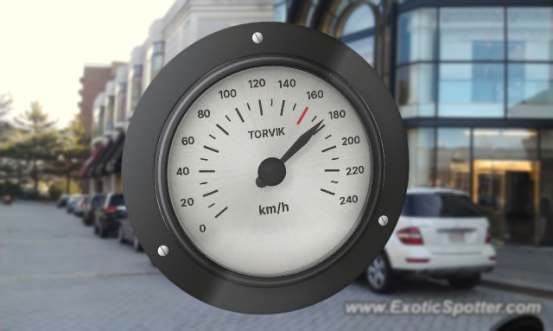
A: 175 km/h
